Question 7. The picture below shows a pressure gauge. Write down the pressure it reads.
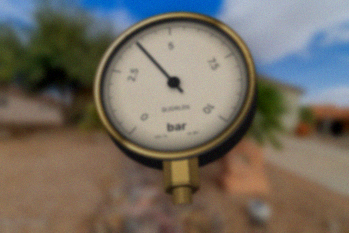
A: 3.75 bar
